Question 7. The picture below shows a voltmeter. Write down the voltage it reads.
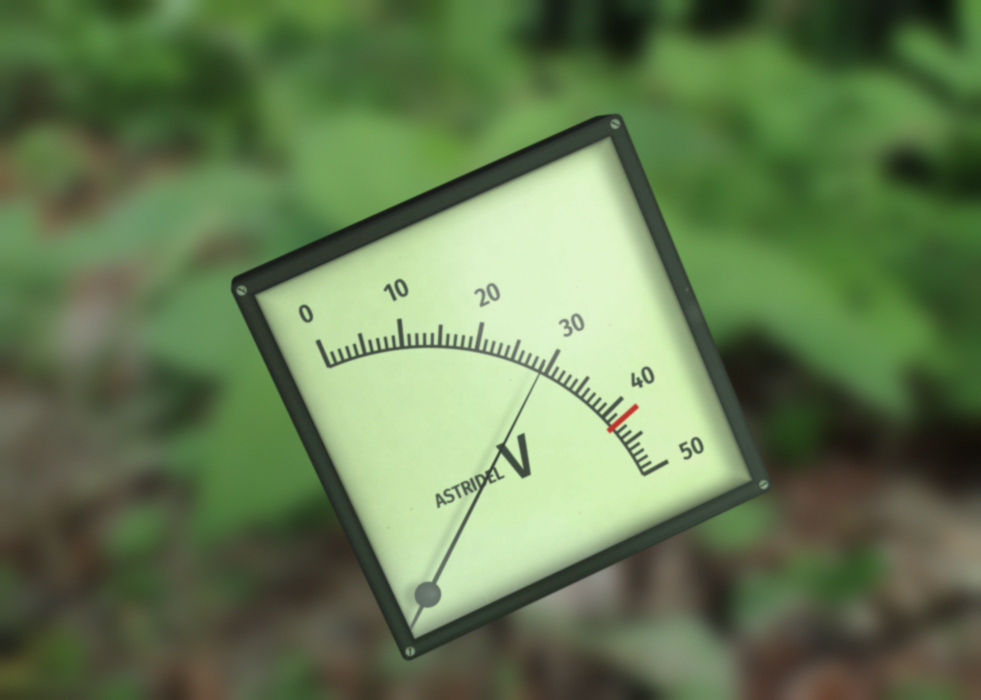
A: 29 V
